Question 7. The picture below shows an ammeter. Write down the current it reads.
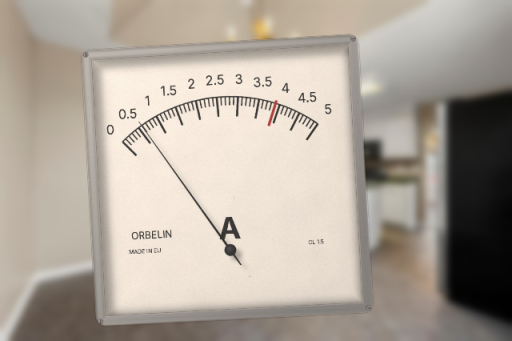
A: 0.6 A
